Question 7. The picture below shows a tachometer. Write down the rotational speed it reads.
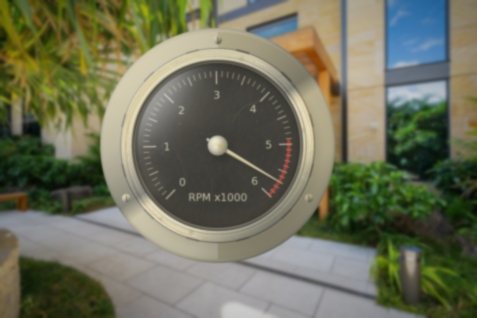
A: 5700 rpm
